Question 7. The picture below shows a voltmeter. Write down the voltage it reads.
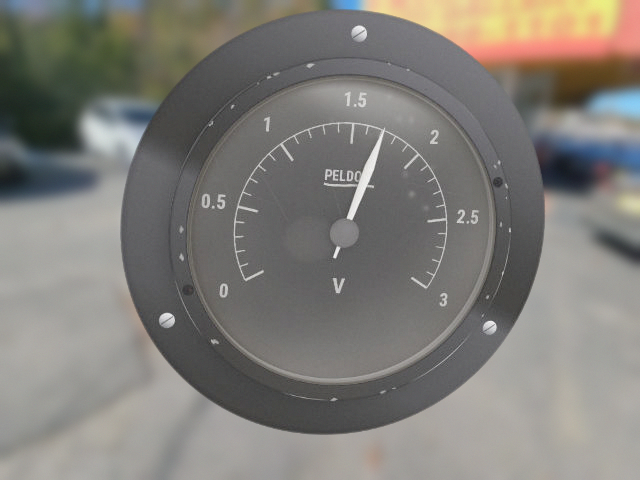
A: 1.7 V
